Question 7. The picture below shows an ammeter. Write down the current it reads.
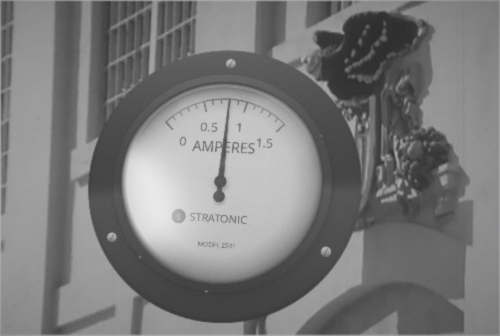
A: 0.8 A
